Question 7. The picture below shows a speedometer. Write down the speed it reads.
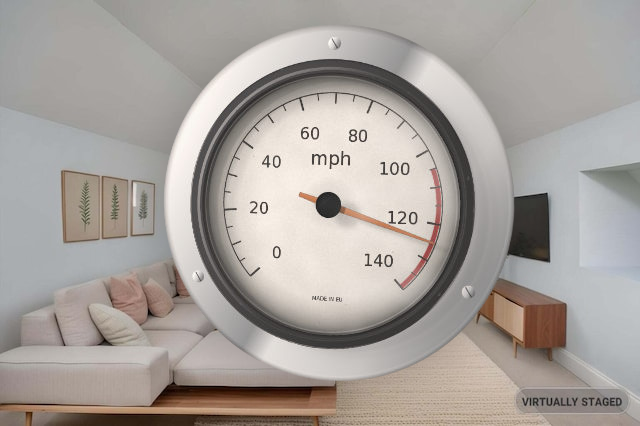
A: 125 mph
